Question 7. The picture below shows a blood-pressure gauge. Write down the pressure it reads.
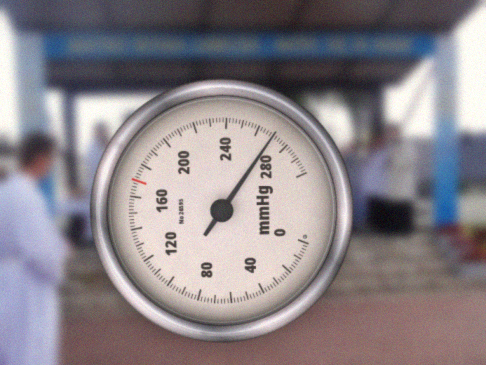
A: 270 mmHg
